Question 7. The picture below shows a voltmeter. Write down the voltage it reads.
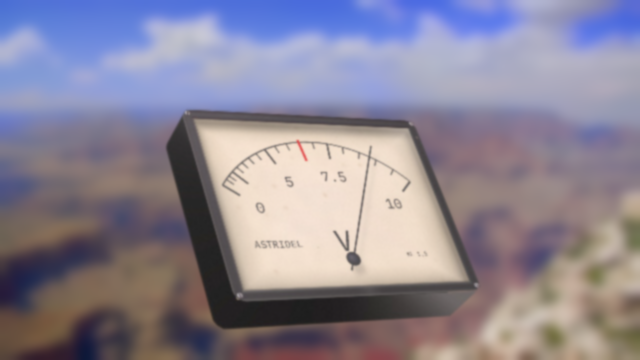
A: 8.75 V
